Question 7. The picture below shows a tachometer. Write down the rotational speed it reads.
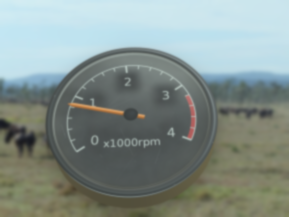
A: 800 rpm
